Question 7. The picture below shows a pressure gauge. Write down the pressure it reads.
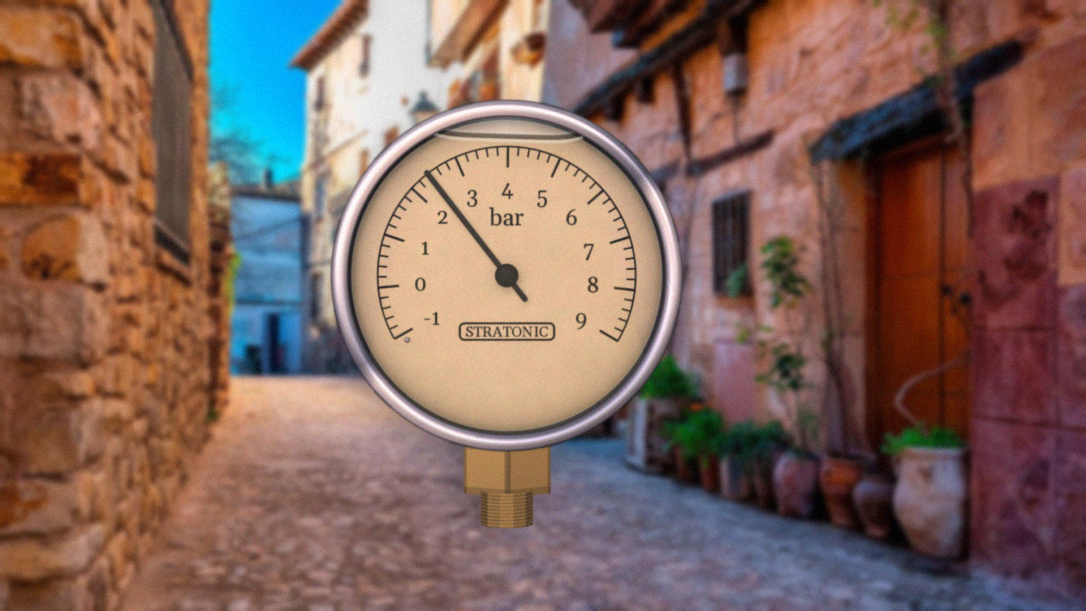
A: 2.4 bar
